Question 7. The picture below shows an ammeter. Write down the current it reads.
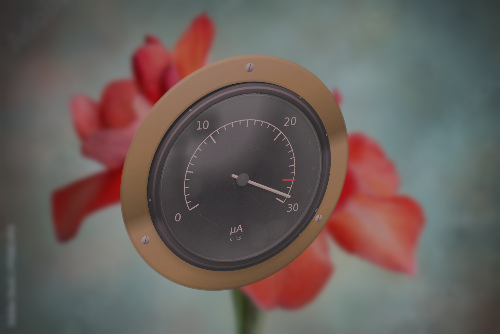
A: 29 µA
